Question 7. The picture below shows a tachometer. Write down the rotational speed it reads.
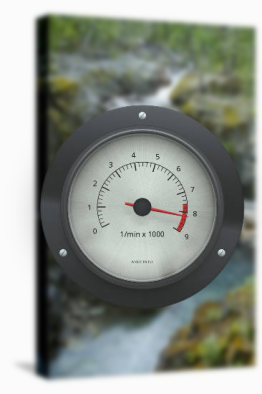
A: 8200 rpm
